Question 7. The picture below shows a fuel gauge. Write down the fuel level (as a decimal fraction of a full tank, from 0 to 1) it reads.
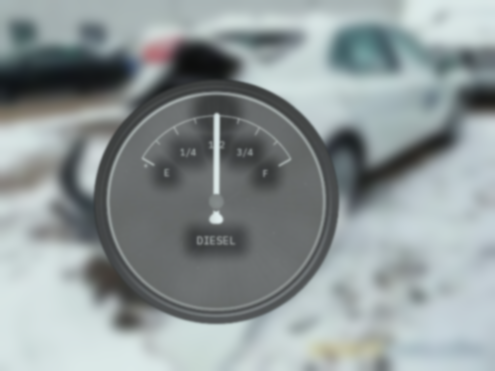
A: 0.5
